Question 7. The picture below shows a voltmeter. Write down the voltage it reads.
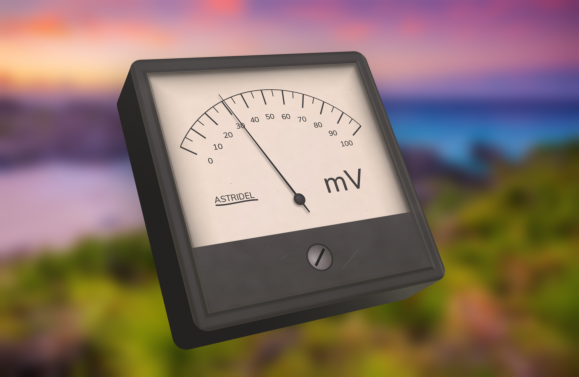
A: 30 mV
